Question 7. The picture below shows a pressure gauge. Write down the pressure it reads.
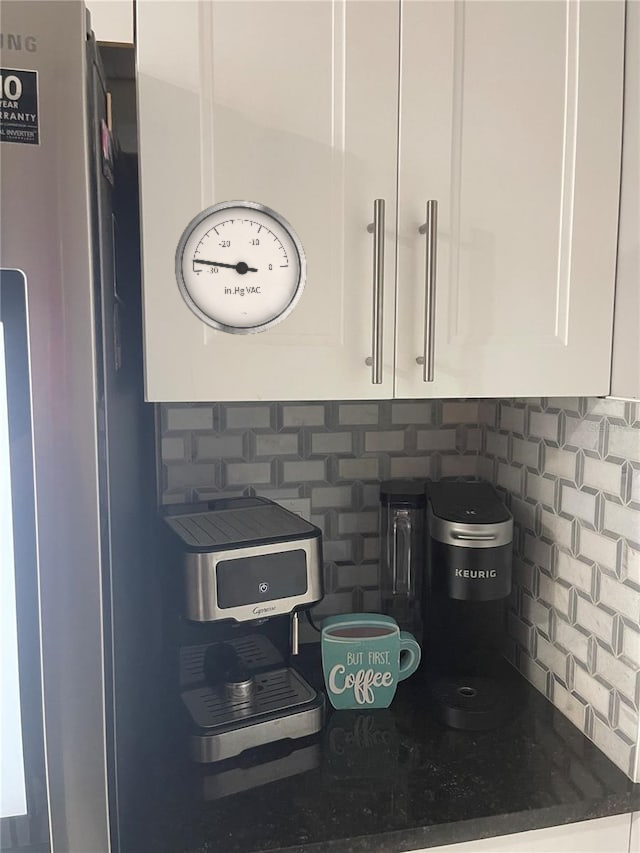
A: -28 inHg
